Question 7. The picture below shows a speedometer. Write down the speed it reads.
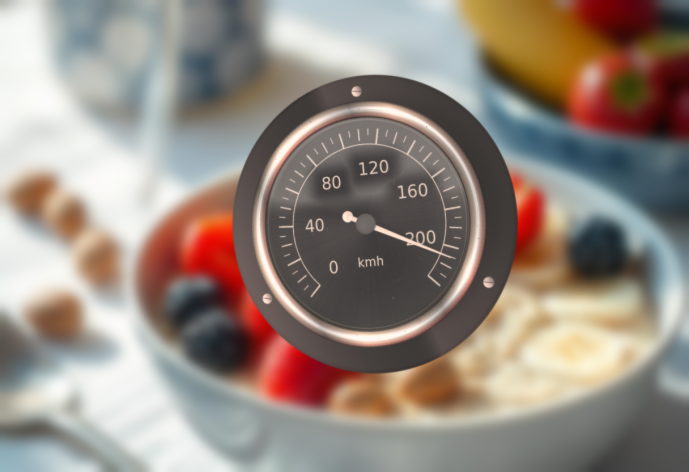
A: 205 km/h
